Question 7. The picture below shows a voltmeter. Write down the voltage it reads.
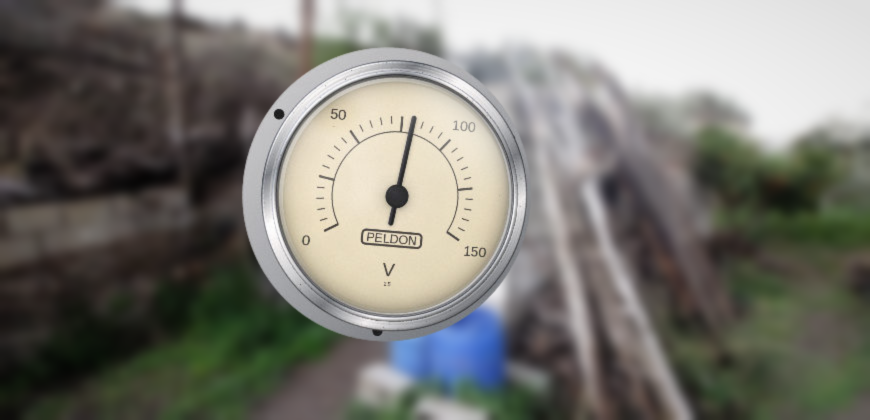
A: 80 V
